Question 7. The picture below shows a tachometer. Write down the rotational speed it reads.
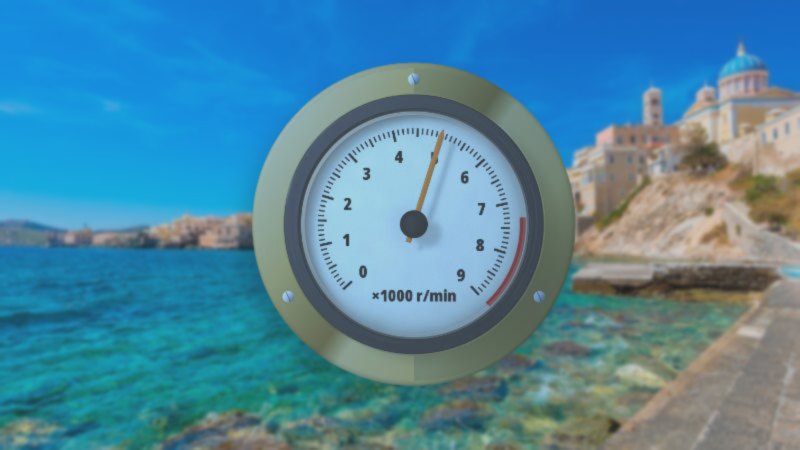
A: 5000 rpm
